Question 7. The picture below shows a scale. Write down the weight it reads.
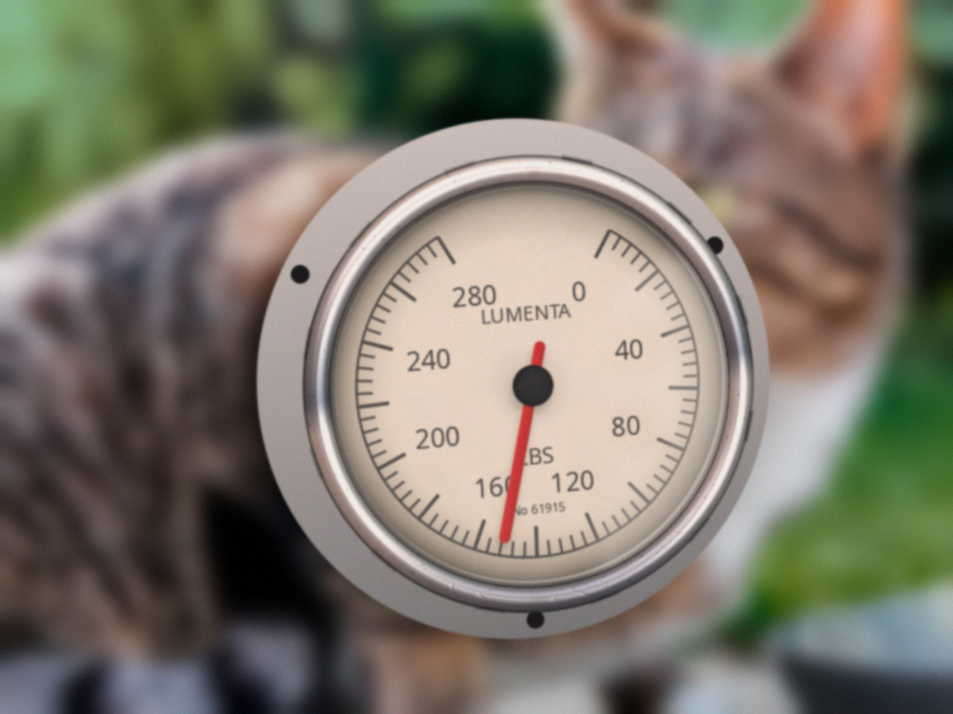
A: 152 lb
